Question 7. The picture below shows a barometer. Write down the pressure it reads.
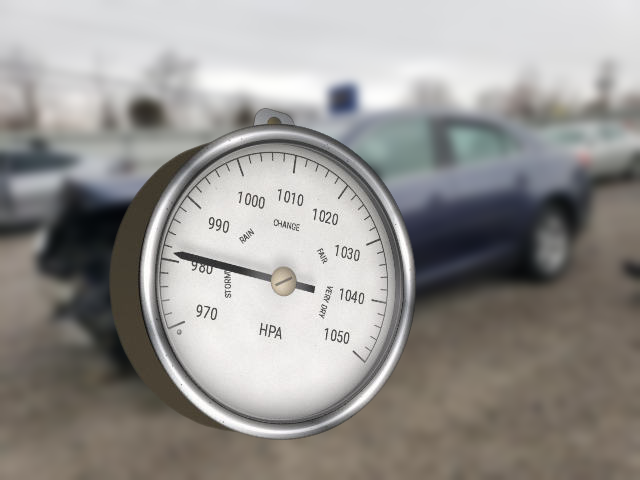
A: 981 hPa
